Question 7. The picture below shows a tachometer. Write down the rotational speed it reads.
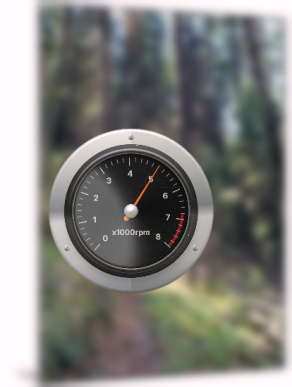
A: 5000 rpm
